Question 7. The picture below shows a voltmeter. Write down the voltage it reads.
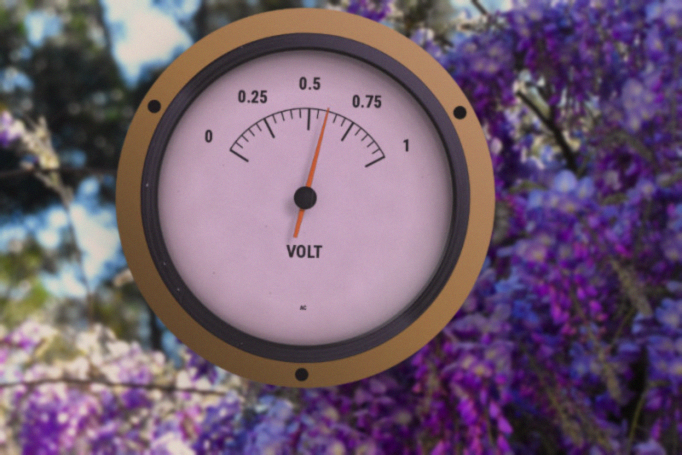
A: 0.6 V
